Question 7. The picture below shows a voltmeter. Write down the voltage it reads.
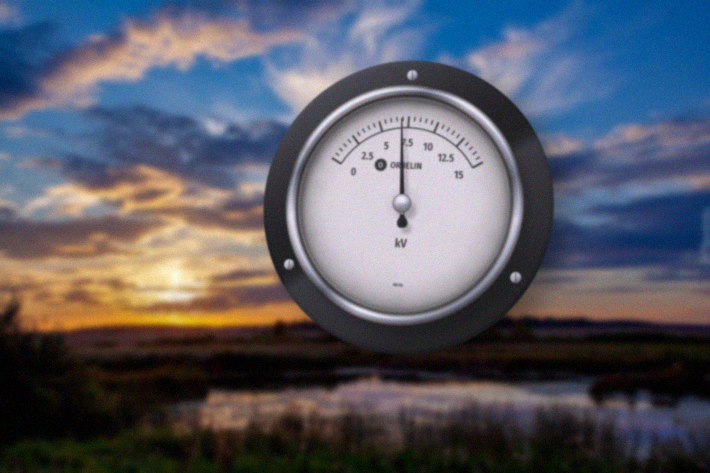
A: 7 kV
